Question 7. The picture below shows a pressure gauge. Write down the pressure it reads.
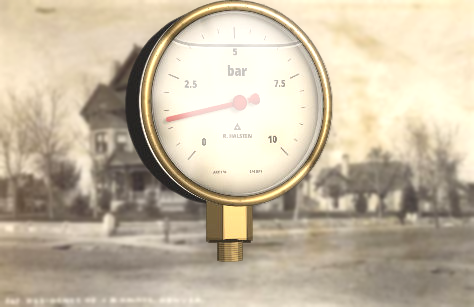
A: 1.25 bar
